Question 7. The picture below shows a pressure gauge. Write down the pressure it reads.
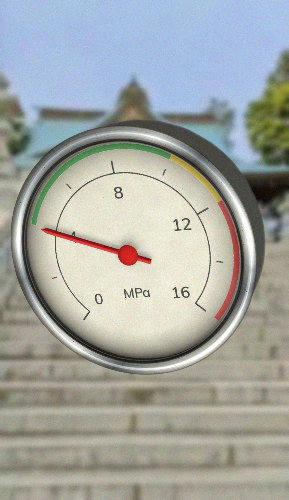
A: 4 MPa
